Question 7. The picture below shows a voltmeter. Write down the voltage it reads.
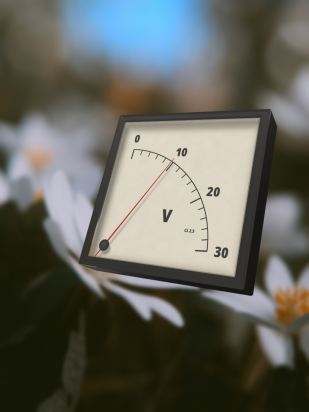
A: 10 V
